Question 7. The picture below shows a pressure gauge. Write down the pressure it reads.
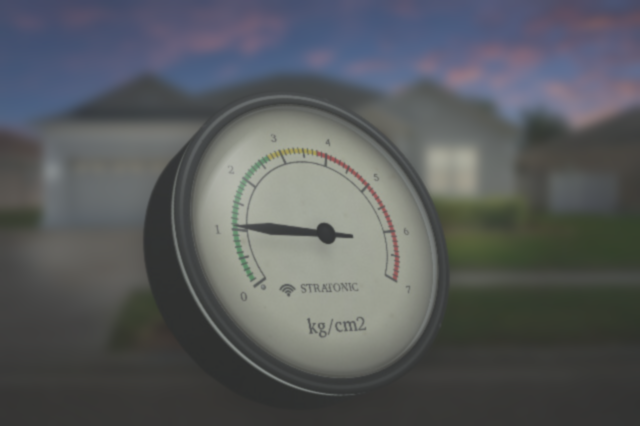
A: 1 kg/cm²
